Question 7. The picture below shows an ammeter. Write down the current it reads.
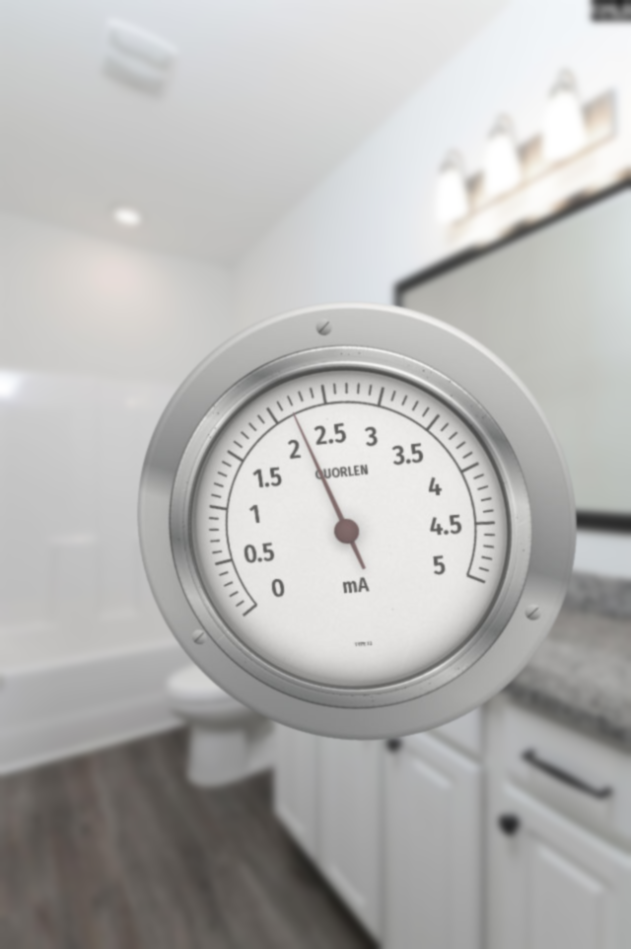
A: 2.2 mA
